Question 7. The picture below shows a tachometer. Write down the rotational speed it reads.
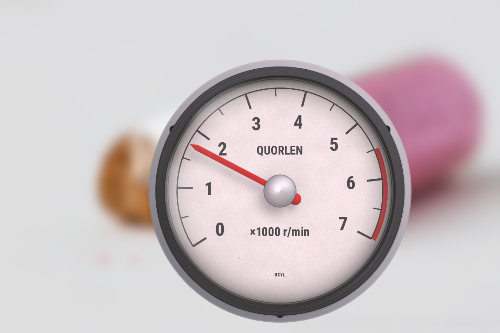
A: 1750 rpm
